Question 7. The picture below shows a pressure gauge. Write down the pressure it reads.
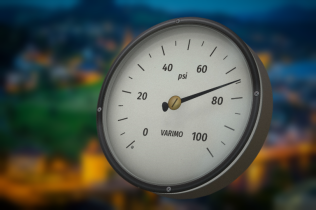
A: 75 psi
